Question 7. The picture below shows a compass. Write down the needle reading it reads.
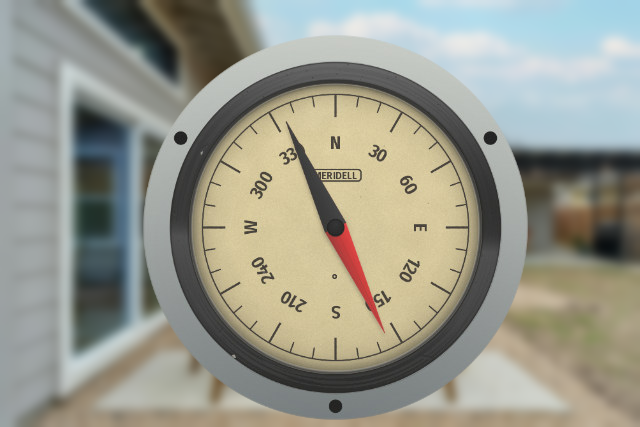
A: 155 °
